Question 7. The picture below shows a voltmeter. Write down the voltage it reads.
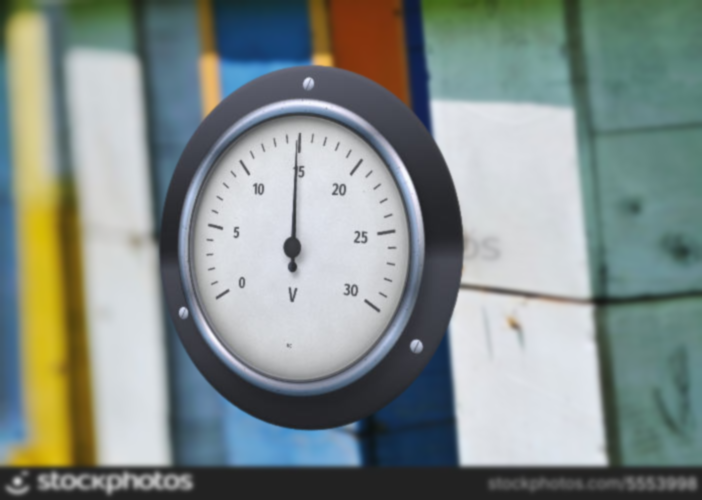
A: 15 V
